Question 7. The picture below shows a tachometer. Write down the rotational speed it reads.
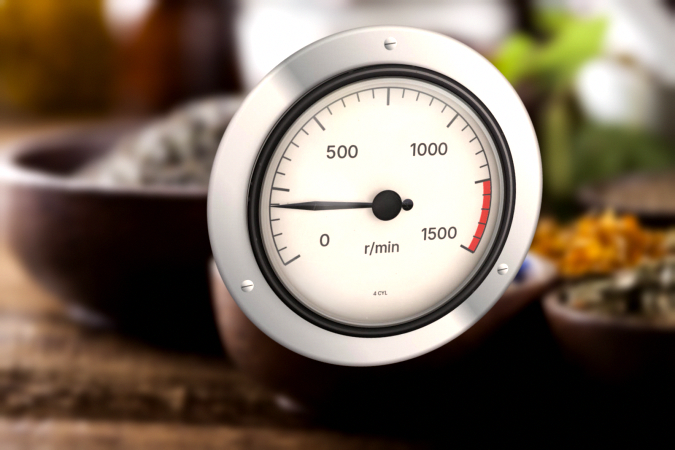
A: 200 rpm
